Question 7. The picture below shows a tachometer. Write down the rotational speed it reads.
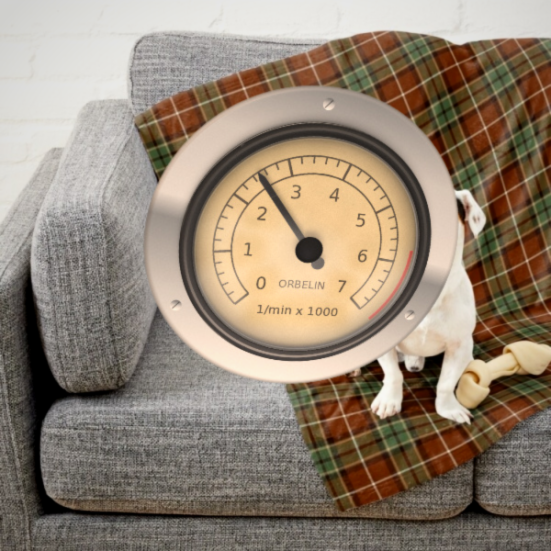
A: 2500 rpm
